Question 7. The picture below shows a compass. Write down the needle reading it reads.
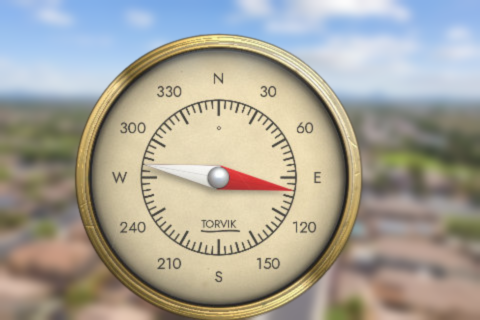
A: 100 °
